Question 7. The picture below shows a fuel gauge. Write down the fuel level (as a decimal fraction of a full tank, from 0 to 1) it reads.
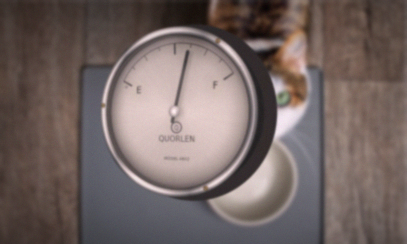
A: 0.625
